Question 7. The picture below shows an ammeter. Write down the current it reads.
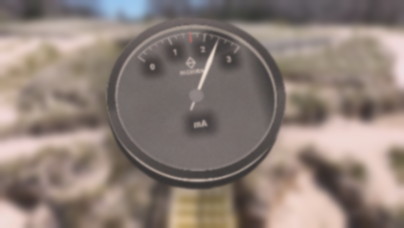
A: 2.4 mA
